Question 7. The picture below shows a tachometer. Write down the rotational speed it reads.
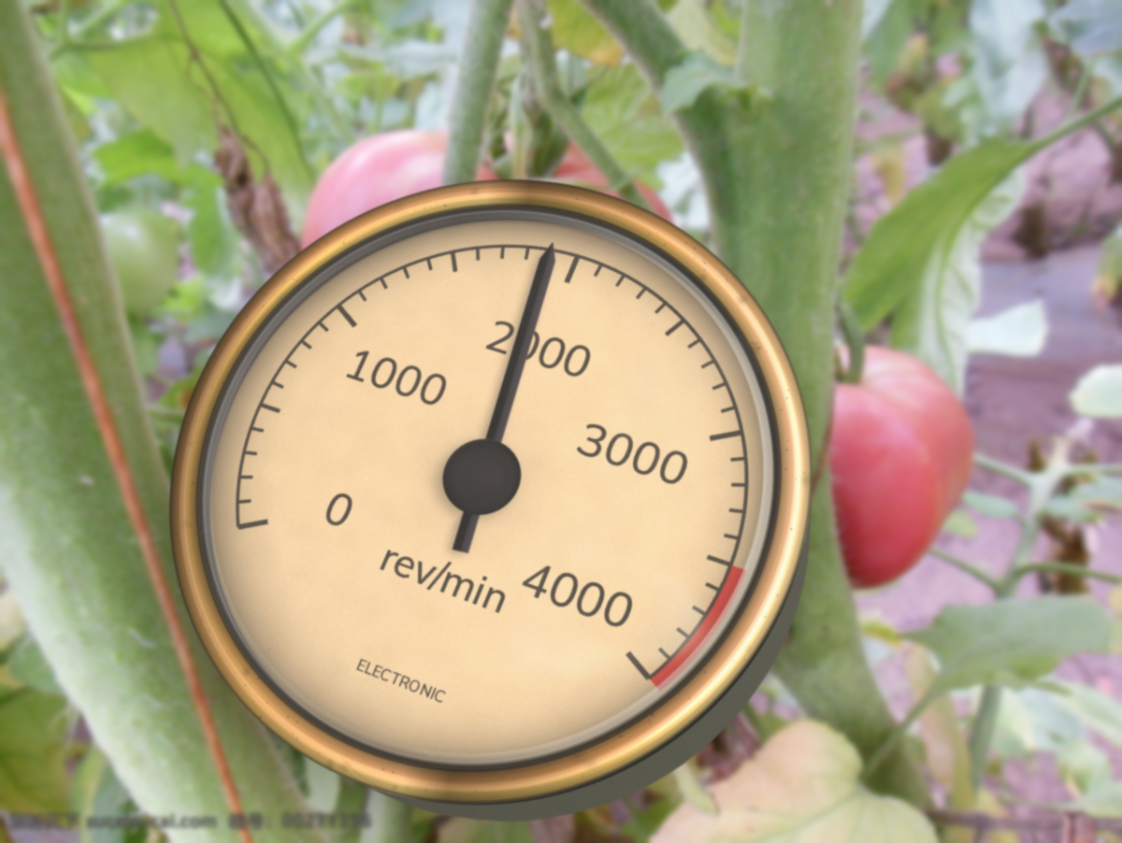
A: 1900 rpm
